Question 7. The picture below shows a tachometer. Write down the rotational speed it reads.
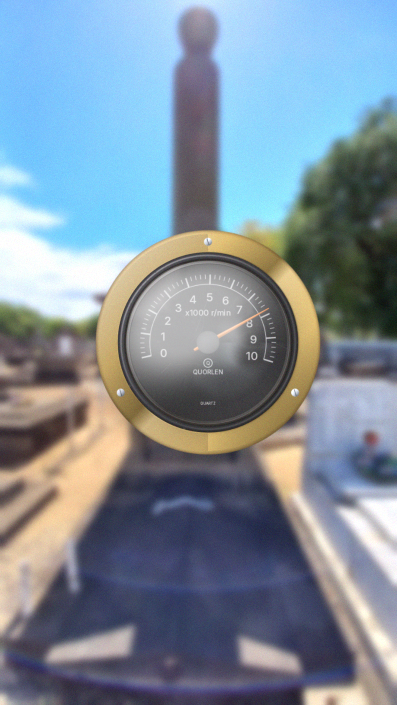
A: 7800 rpm
